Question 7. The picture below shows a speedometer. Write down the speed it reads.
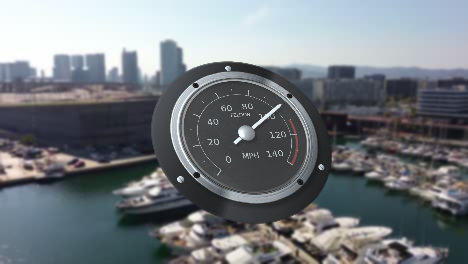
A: 100 mph
